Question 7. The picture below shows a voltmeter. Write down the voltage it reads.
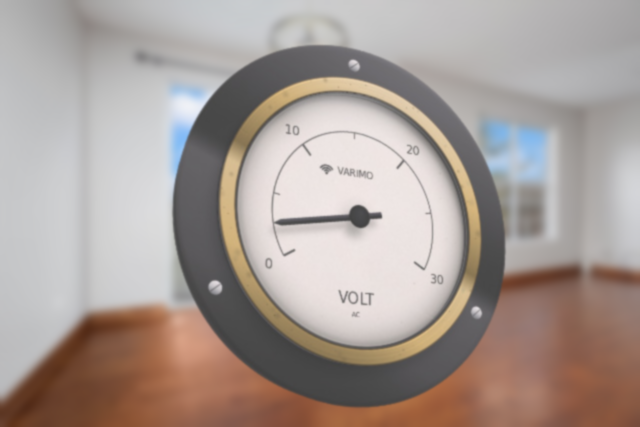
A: 2.5 V
